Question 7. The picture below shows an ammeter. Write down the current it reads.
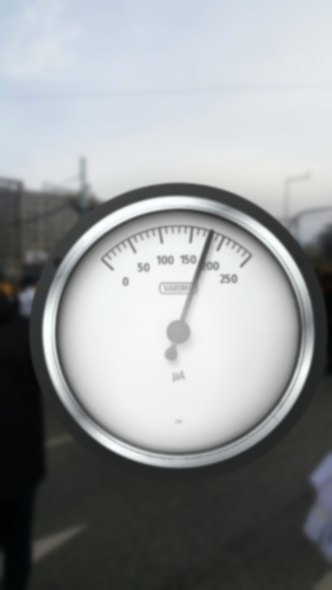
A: 180 µA
